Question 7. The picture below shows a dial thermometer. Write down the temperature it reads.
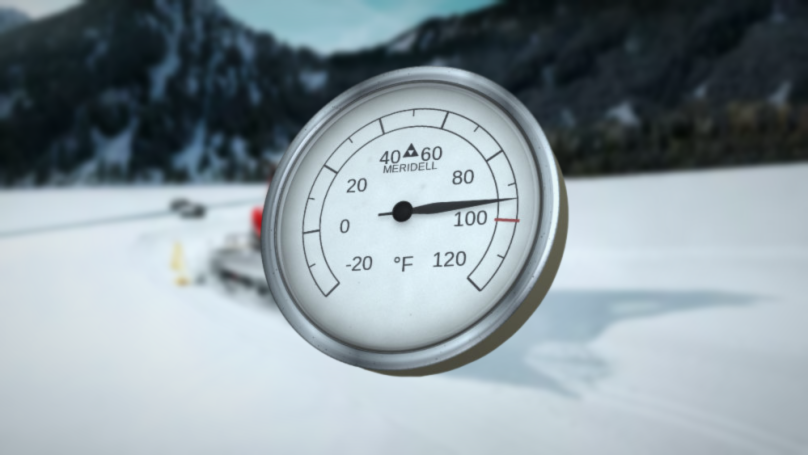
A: 95 °F
